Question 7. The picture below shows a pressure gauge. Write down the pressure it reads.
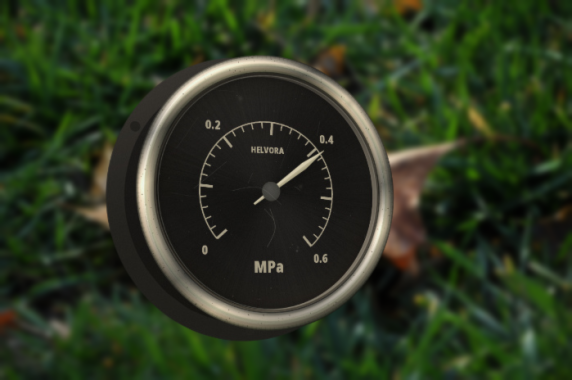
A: 0.41 MPa
